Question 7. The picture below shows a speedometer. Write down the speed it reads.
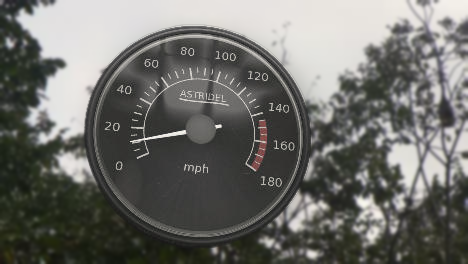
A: 10 mph
